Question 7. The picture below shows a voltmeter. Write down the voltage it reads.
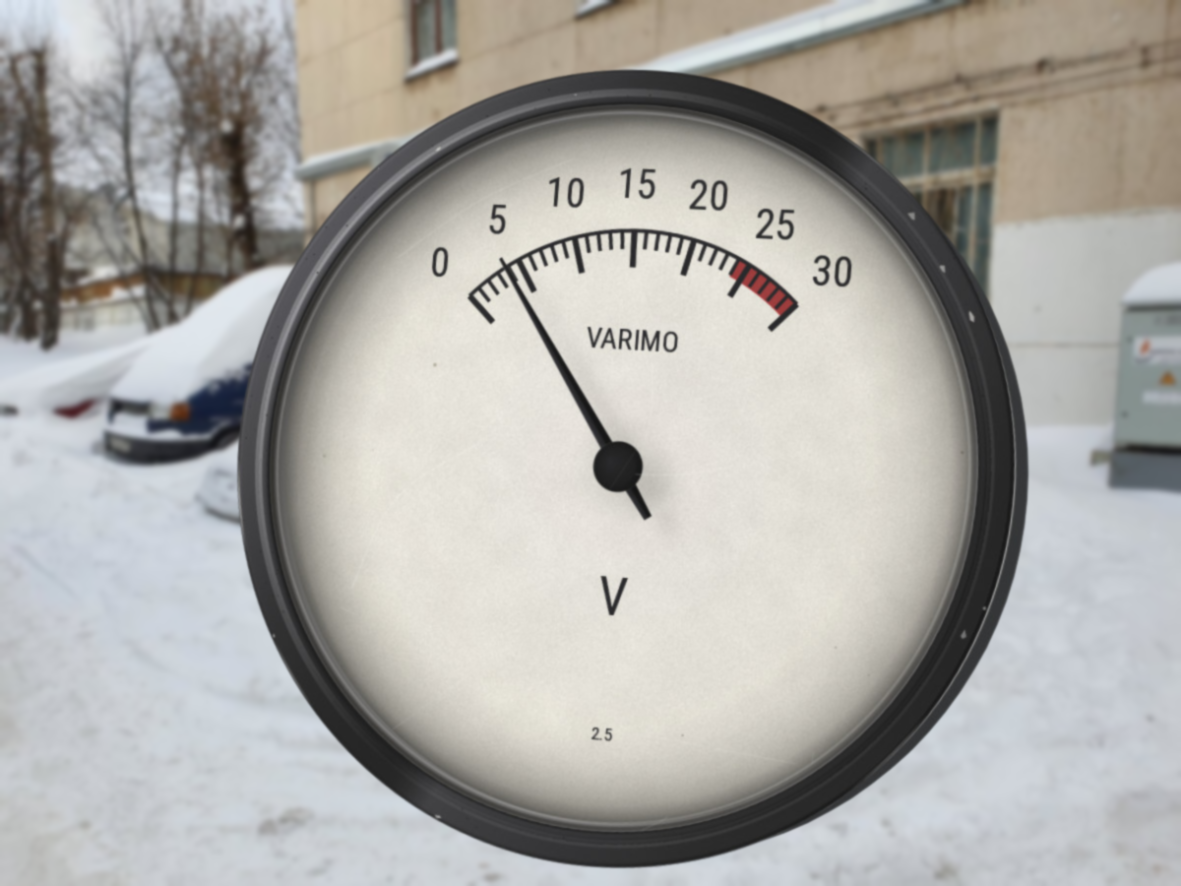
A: 4 V
